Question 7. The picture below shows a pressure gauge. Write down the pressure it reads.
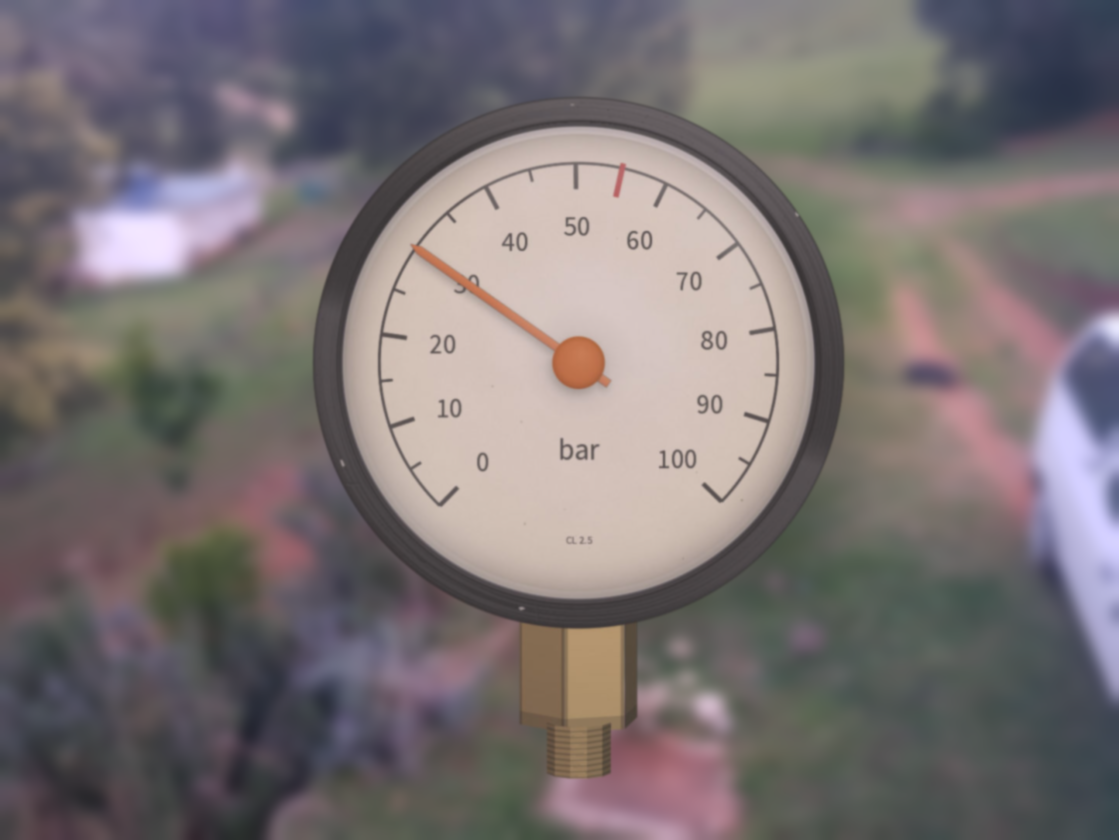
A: 30 bar
